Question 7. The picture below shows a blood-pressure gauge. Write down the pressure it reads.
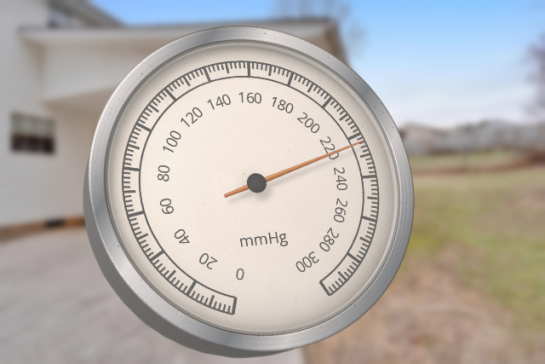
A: 224 mmHg
